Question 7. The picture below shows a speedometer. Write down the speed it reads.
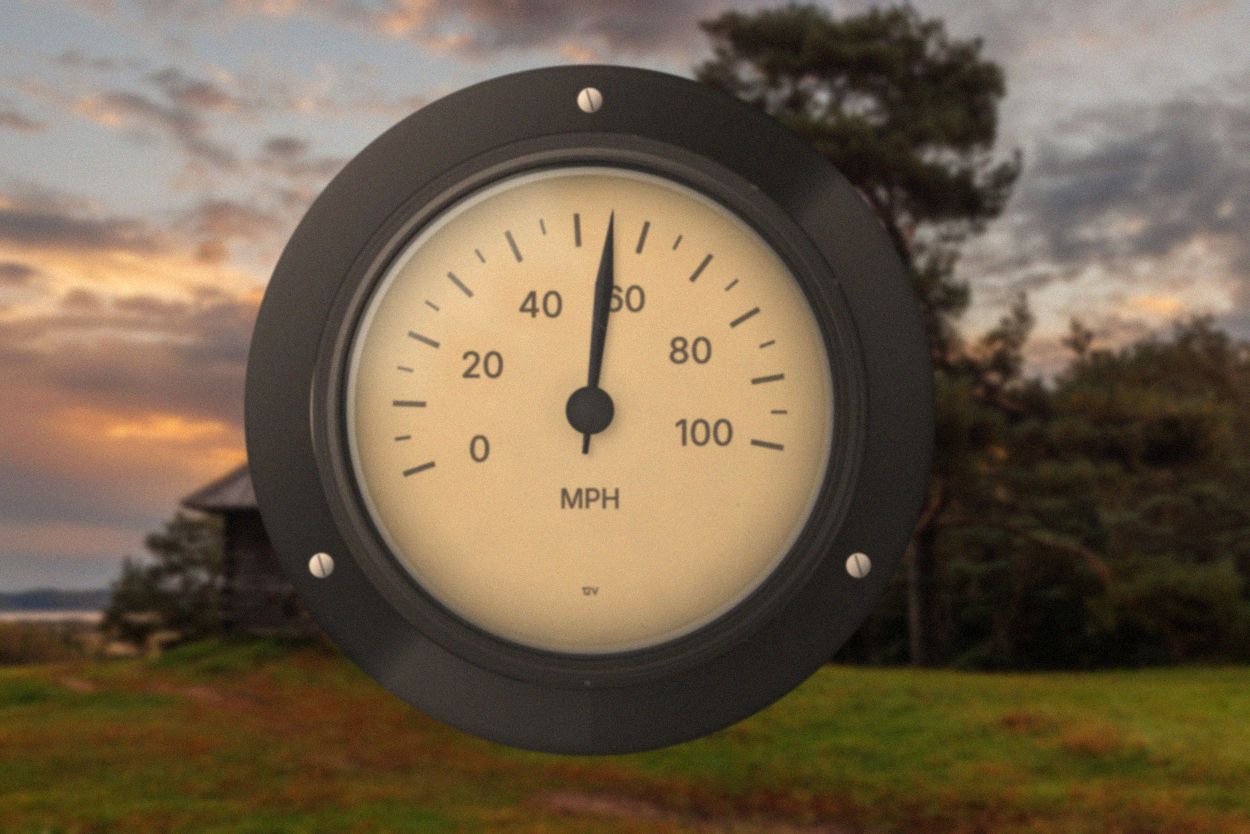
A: 55 mph
